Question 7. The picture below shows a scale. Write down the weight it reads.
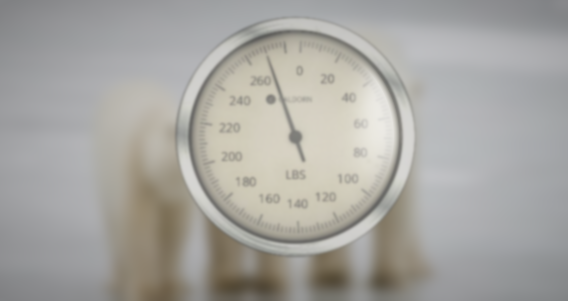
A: 270 lb
